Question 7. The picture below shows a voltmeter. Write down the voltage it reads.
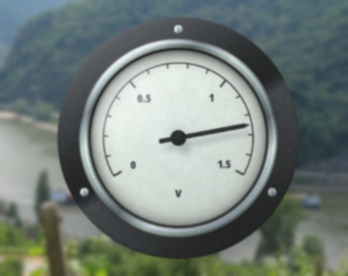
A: 1.25 V
